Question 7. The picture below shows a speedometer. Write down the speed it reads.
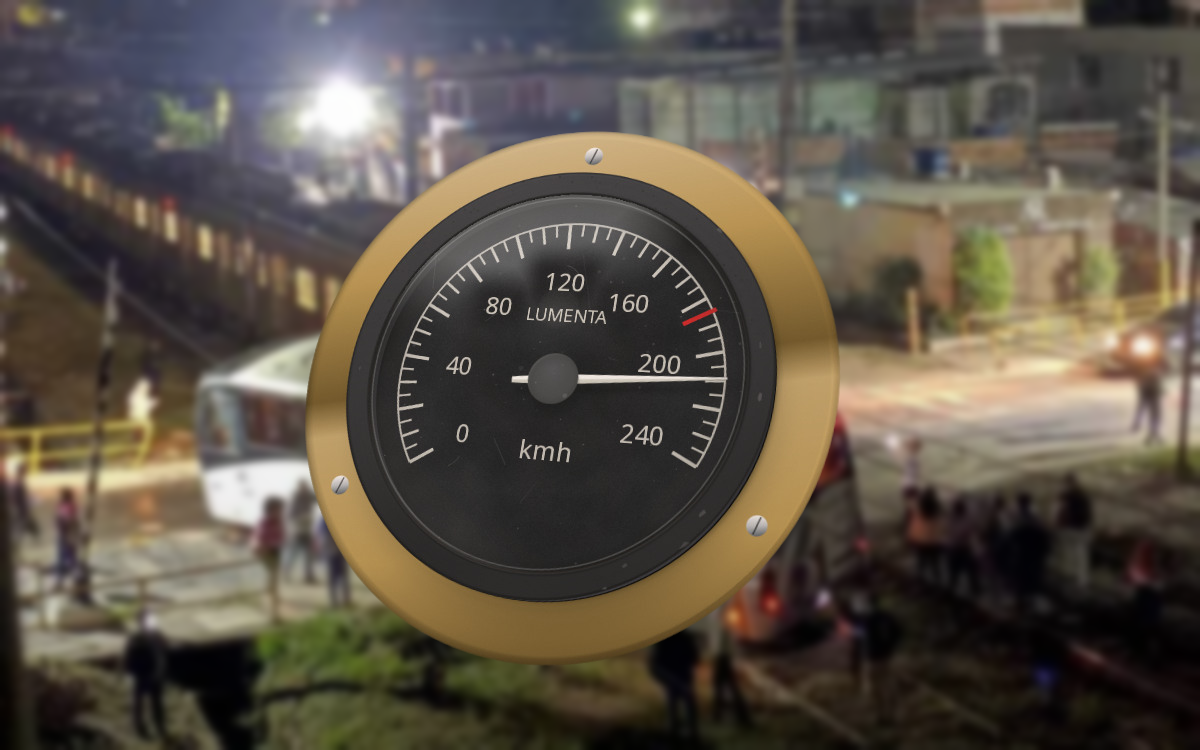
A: 210 km/h
